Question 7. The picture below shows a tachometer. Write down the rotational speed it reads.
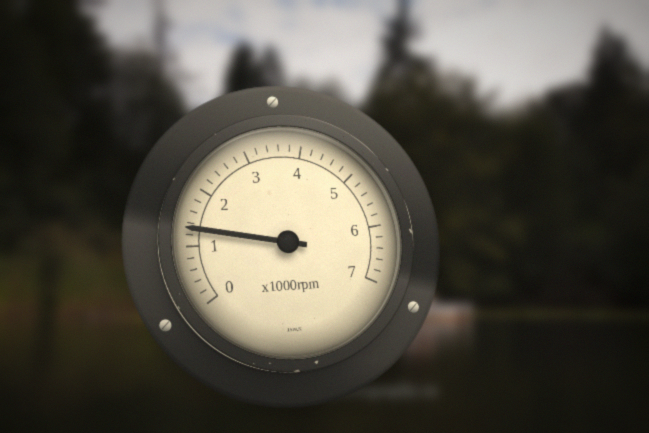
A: 1300 rpm
